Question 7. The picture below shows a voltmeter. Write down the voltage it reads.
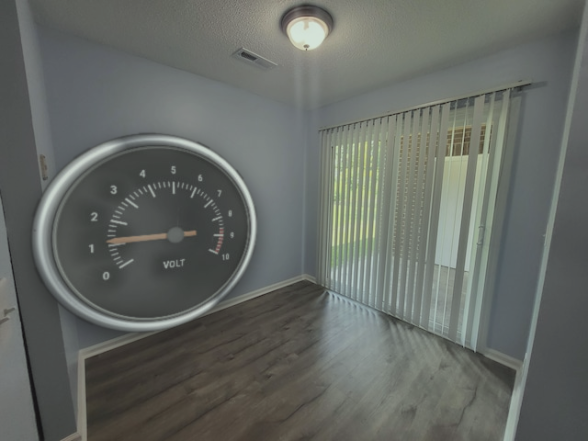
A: 1.2 V
